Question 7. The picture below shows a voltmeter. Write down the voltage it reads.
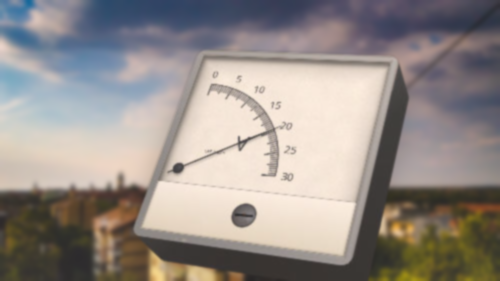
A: 20 V
